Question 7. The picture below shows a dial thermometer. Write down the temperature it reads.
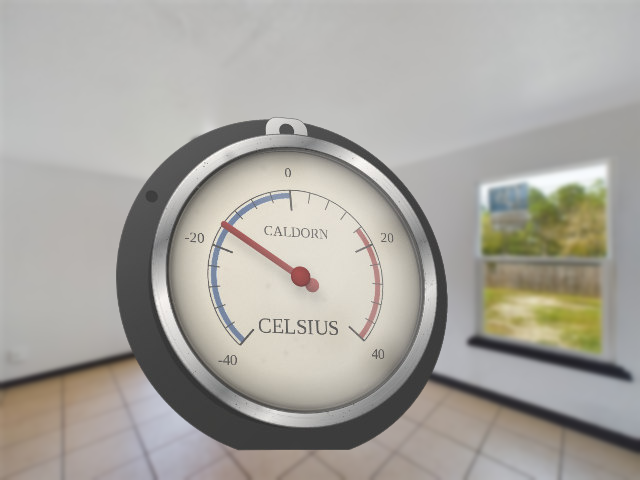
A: -16 °C
